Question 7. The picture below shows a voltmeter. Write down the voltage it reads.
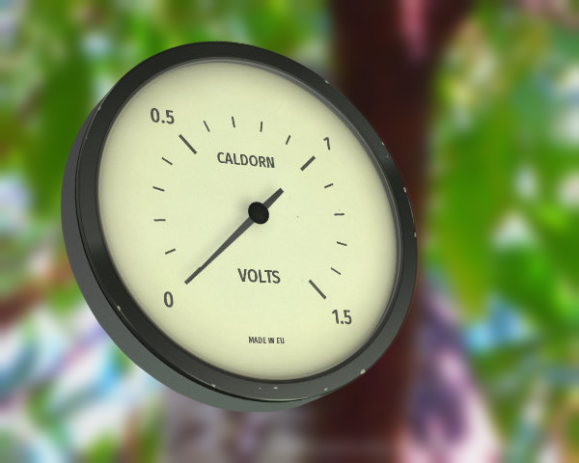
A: 0 V
